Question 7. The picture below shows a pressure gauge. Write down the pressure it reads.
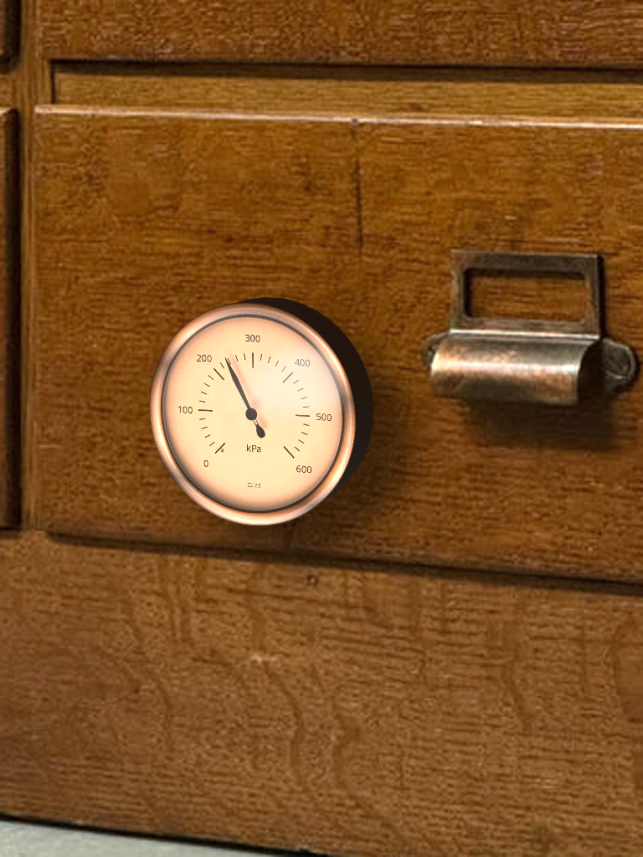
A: 240 kPa
